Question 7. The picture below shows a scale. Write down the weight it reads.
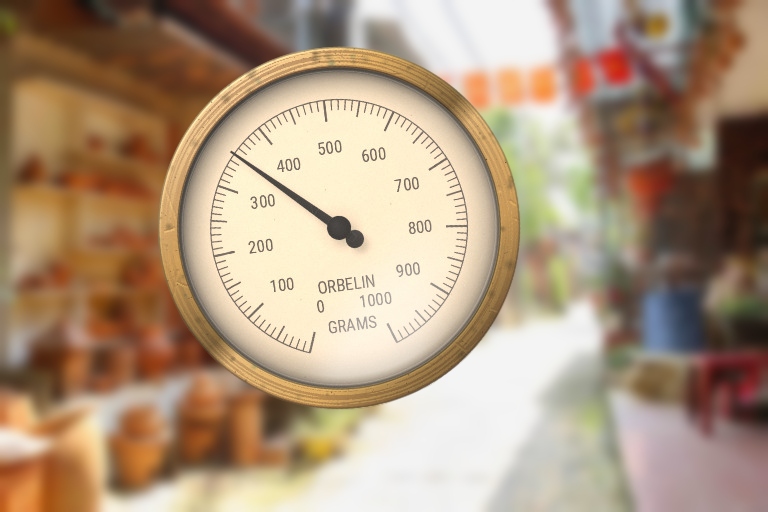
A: 350 g
